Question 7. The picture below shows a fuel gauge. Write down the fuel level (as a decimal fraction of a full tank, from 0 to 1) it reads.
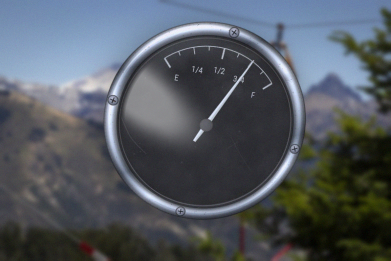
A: 0.75
